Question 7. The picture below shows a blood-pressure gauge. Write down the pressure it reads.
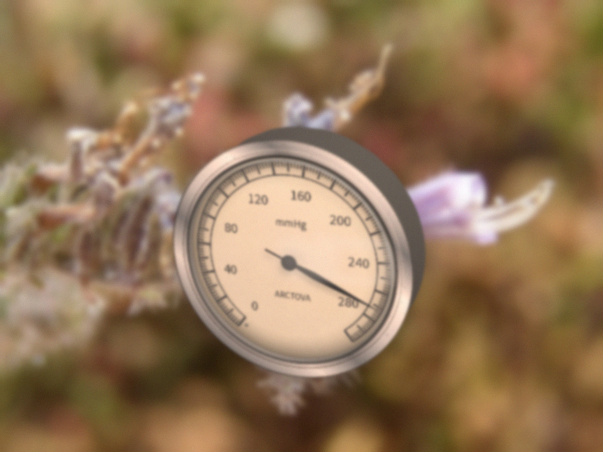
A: 270 mmHg
